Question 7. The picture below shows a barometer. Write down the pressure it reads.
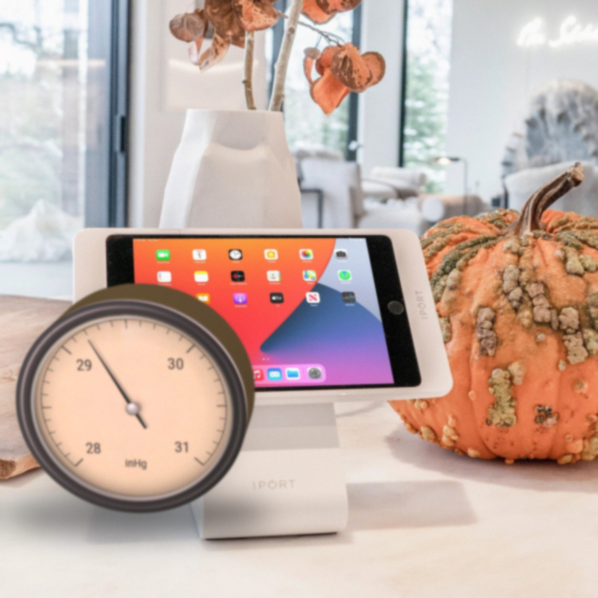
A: 29.2 inHg
